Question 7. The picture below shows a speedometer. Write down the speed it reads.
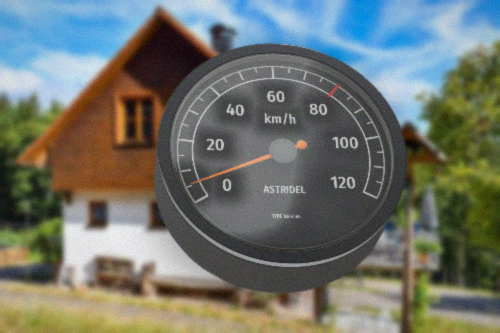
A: 5 km/h
